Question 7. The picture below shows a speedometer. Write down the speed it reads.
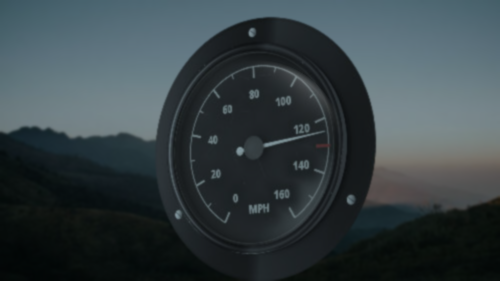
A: 125 mph
